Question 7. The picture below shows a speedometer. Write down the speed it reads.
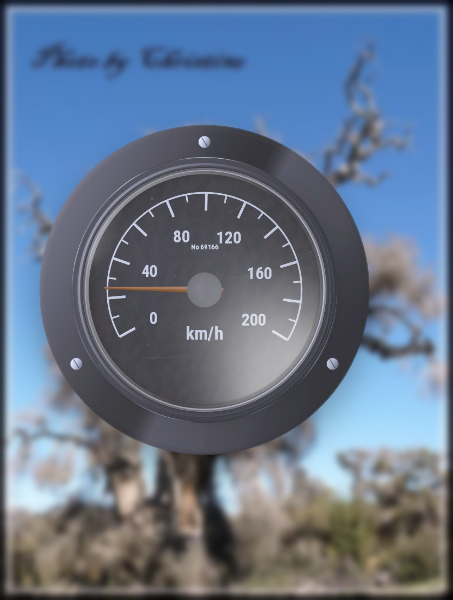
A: 25 km/h
